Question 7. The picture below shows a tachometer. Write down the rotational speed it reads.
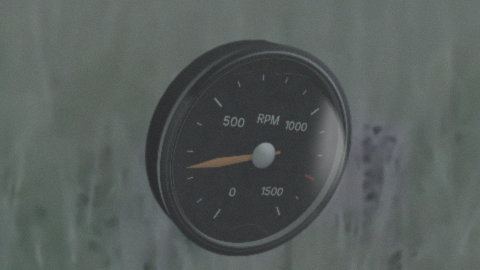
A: 250 rpm
